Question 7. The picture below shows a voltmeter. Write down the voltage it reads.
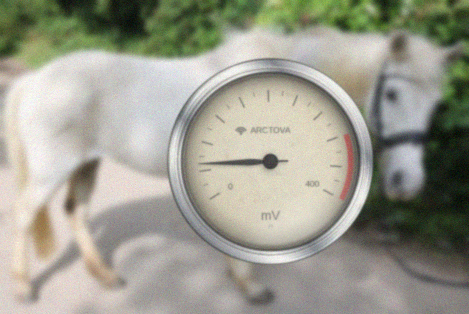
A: 50 mV
